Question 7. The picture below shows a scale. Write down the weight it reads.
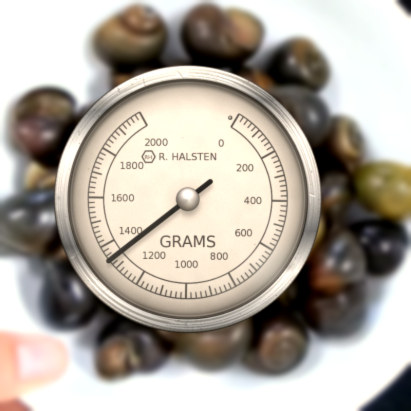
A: 1340 g
